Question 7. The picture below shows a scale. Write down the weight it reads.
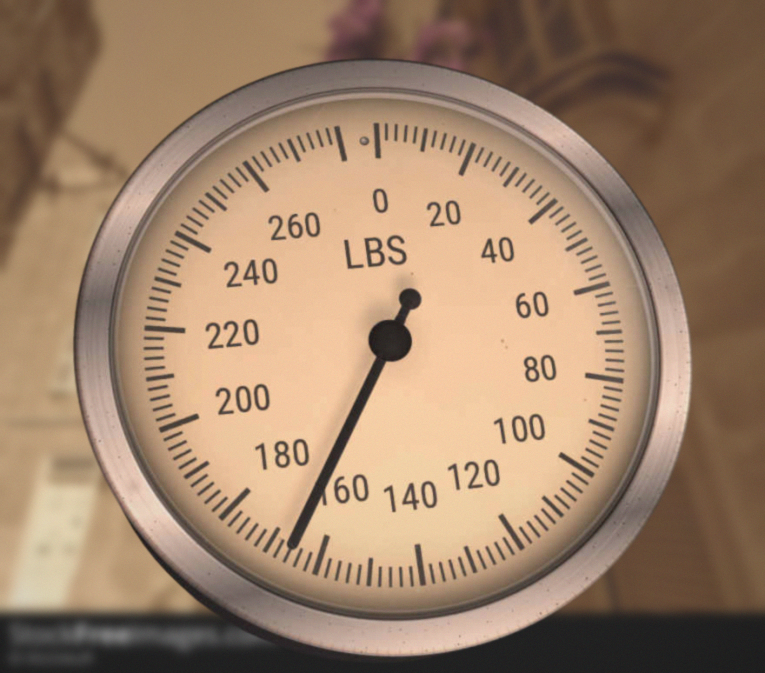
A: 166 lb
